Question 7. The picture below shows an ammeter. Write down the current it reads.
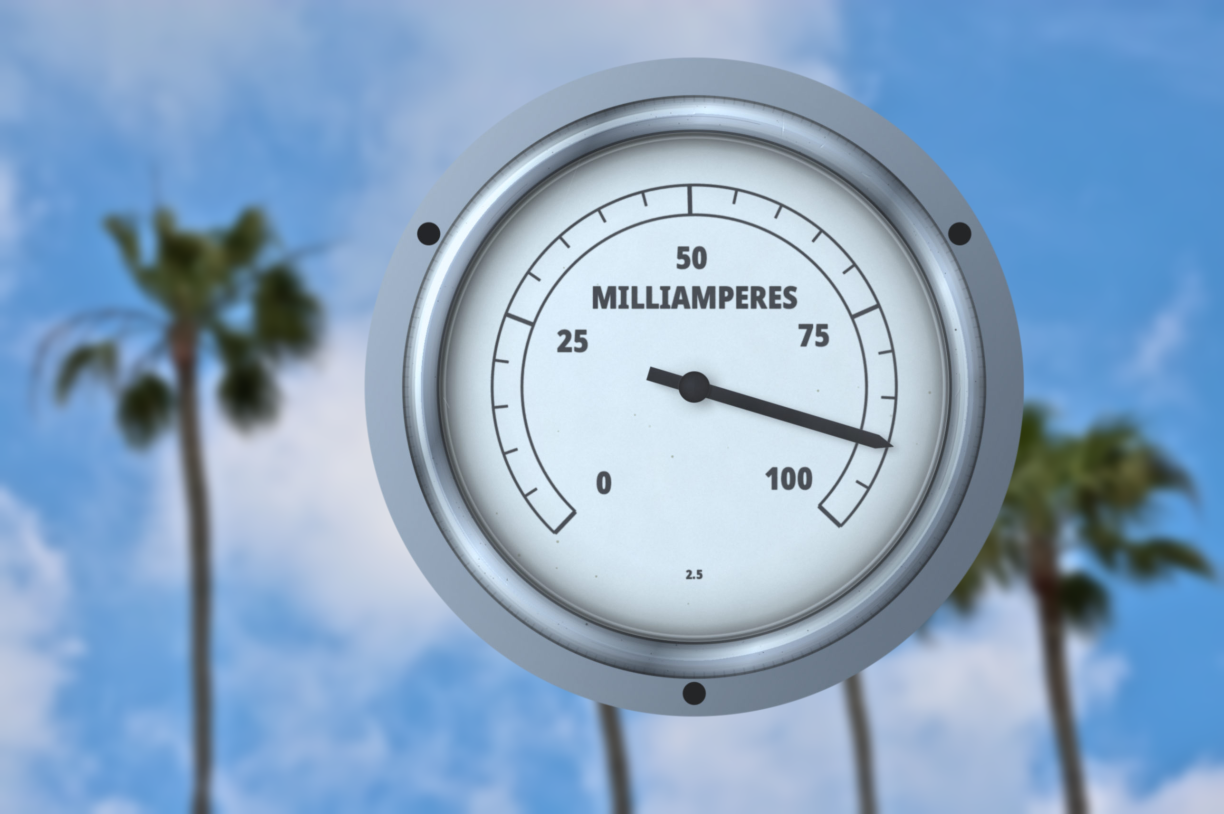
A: 90 mA
